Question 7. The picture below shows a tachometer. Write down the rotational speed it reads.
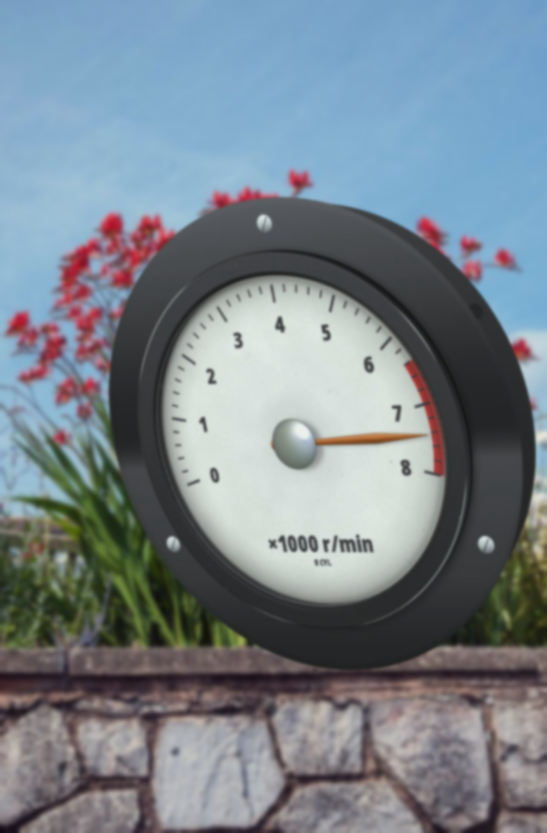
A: 7400 rpm
